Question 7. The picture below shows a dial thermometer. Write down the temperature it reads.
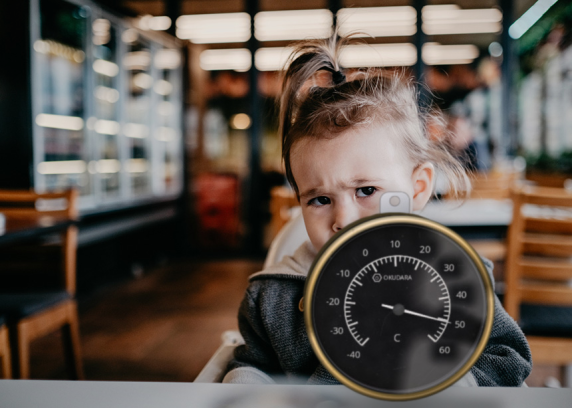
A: 50 °C
